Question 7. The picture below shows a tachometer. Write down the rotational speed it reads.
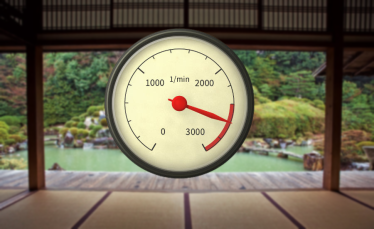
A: 2600 rpm
